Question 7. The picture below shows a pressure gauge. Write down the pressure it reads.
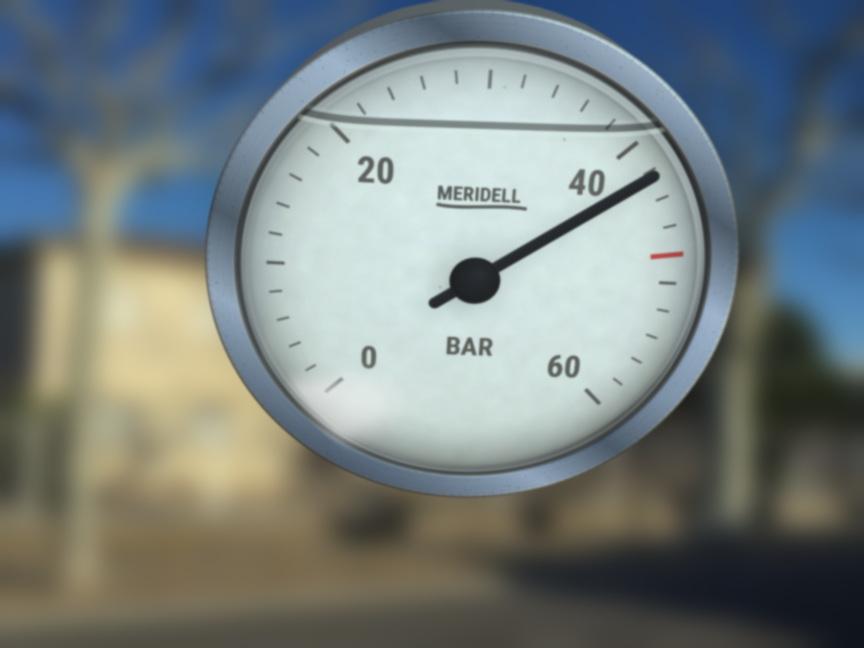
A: 42 bar
